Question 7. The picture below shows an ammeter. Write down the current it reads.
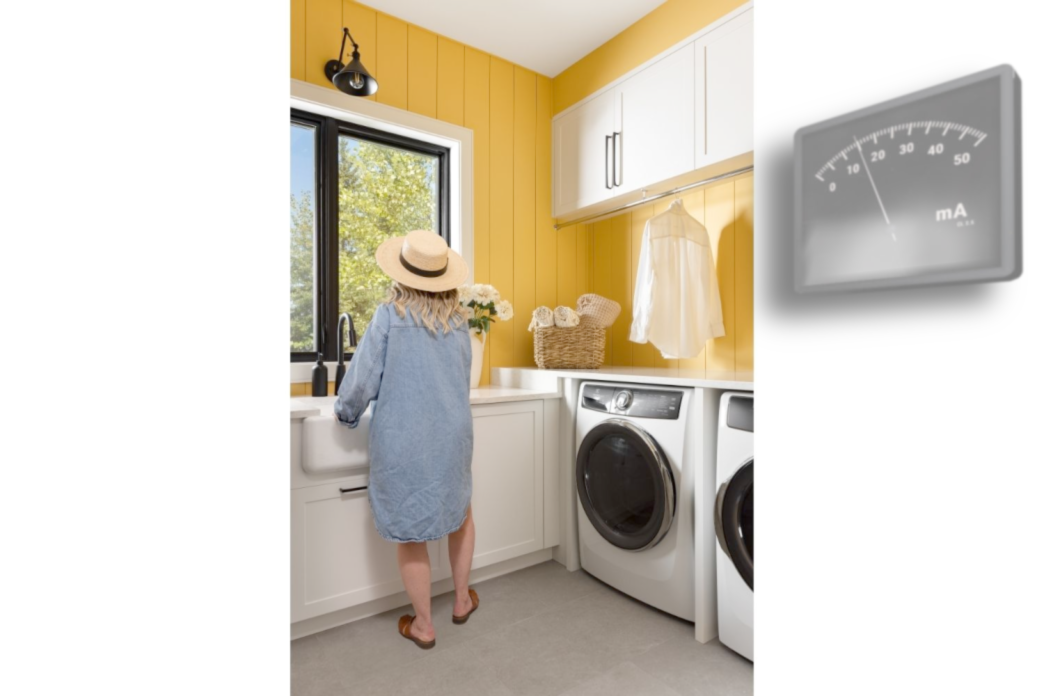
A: 15 mA
